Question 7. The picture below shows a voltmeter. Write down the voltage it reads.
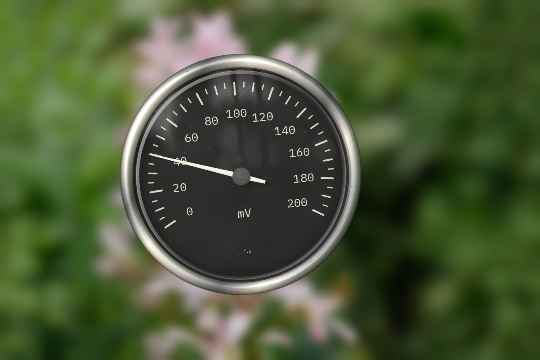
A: 40 mV
